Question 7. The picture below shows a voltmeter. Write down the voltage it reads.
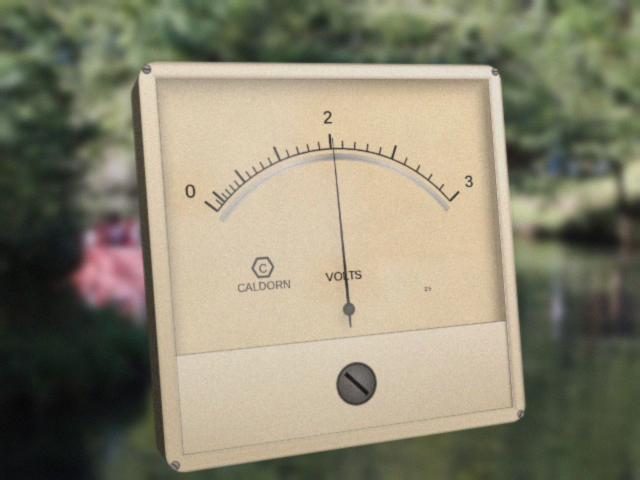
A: 2 V
